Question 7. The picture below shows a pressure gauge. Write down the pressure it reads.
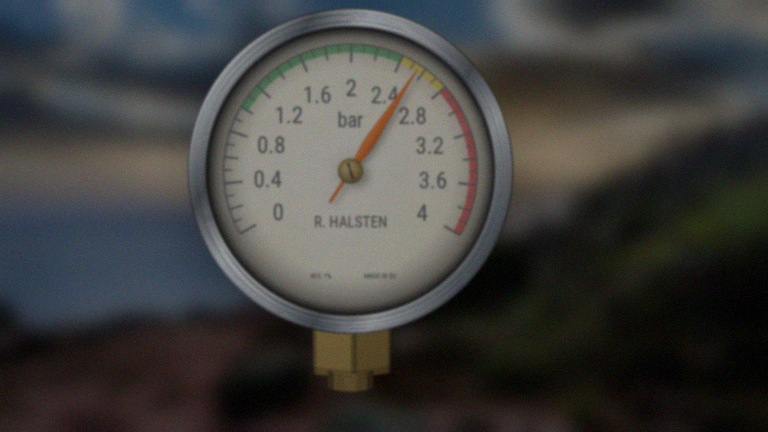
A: 2.55 bar
